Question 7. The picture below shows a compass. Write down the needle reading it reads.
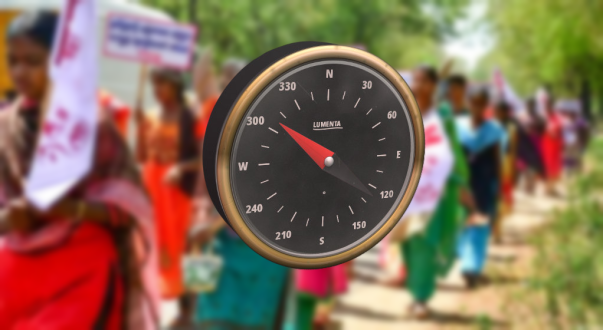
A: 307.5 °
